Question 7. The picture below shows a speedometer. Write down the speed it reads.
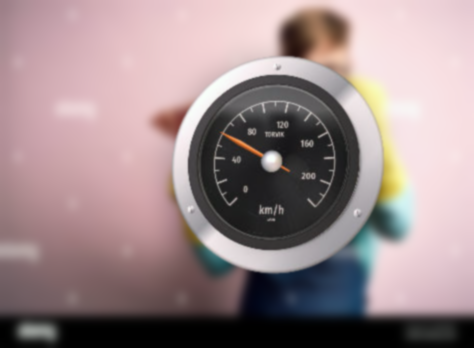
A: 60 km/h
